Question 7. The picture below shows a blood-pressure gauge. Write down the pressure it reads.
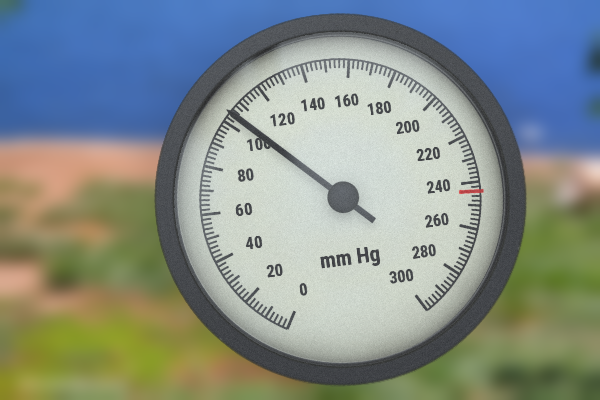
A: 104 mmHg
